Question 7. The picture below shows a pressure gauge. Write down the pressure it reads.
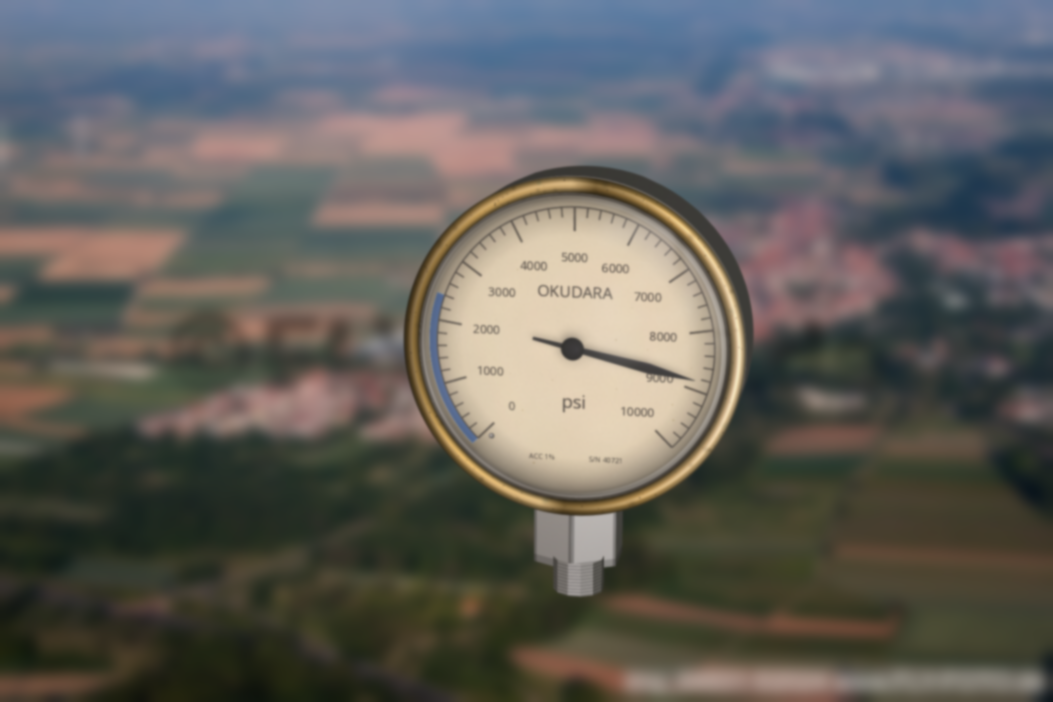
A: 8800 psi
